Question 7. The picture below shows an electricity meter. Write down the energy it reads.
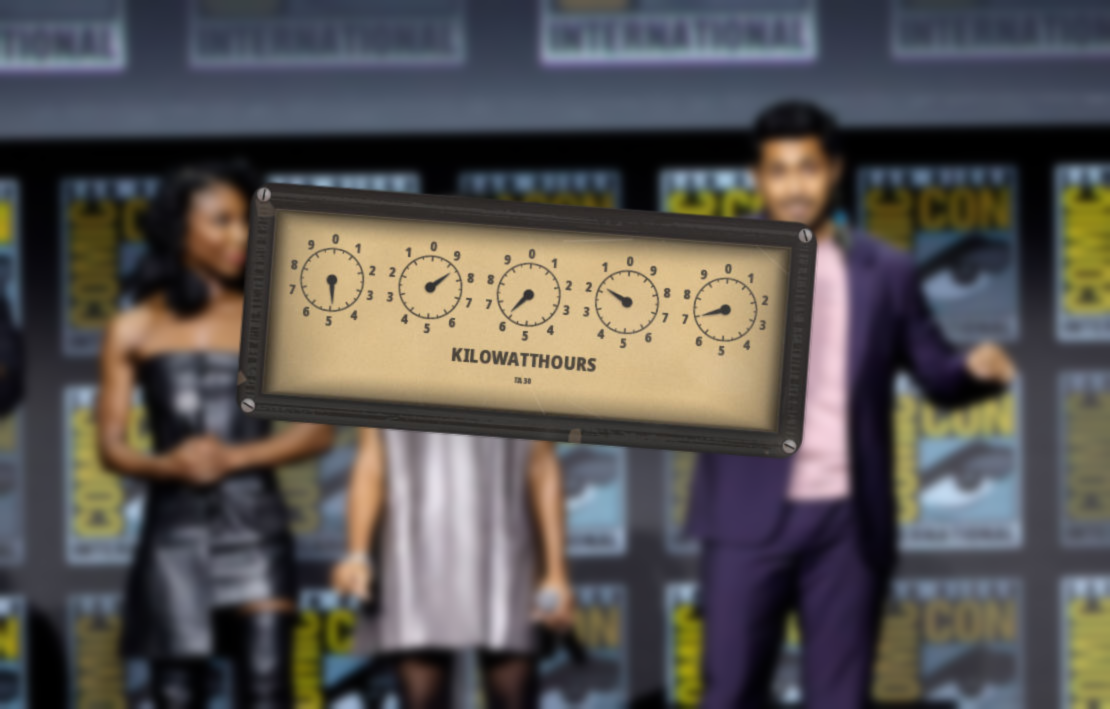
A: 48617 kWh
